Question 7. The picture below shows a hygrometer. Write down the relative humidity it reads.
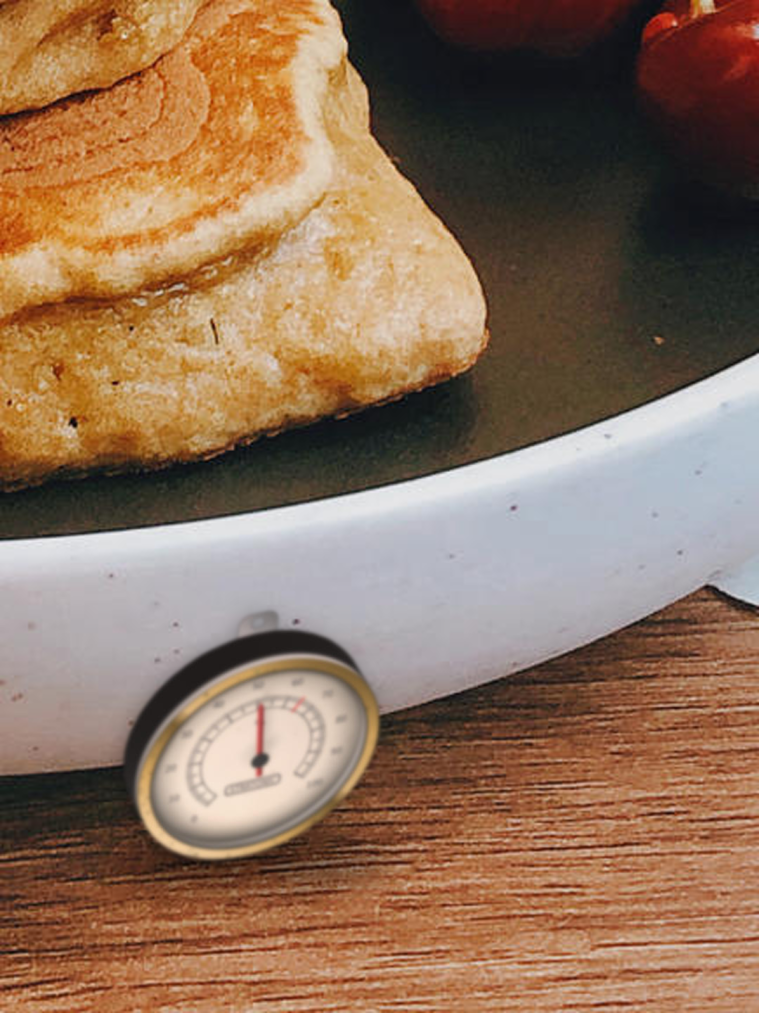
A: 50 %
